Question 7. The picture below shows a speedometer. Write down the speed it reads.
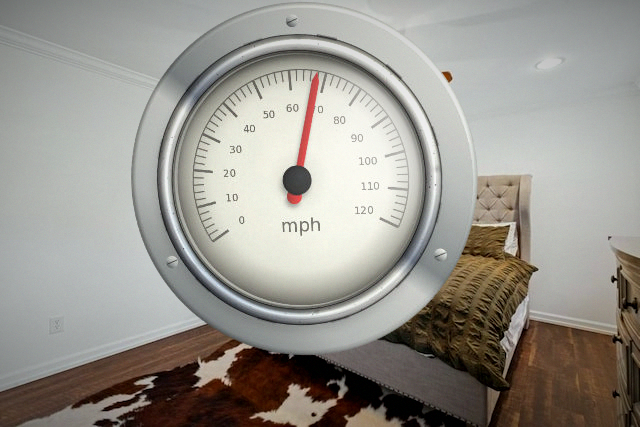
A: 68 mph
